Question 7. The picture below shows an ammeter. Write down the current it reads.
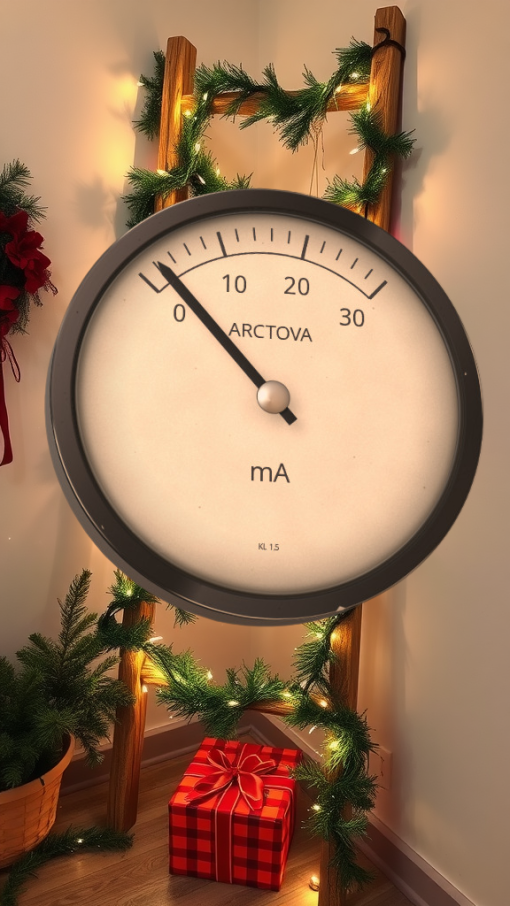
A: 2 mA
